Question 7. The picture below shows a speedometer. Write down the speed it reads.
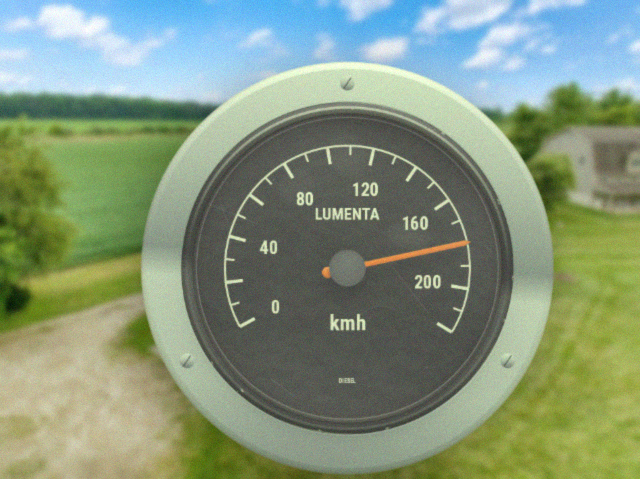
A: 180 km/h
